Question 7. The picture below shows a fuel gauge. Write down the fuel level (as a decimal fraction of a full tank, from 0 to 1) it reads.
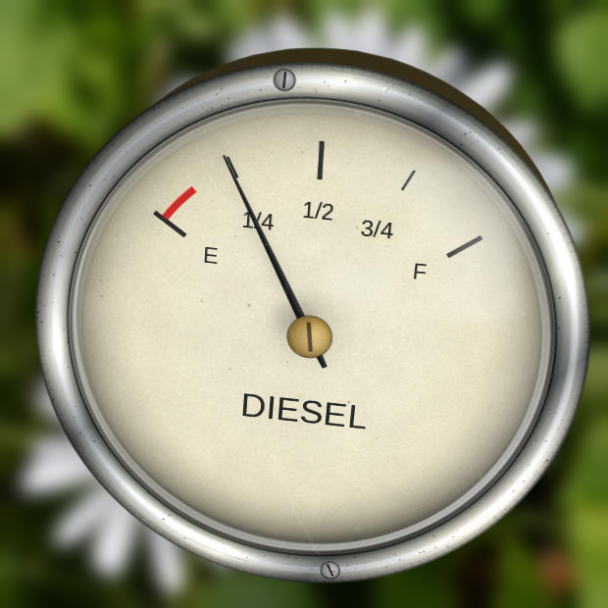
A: 0.25
